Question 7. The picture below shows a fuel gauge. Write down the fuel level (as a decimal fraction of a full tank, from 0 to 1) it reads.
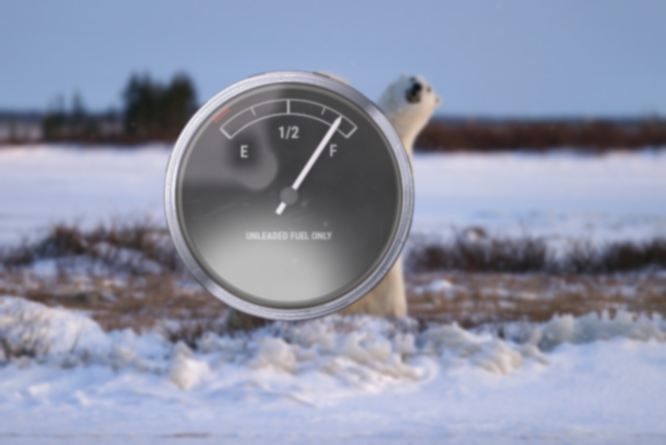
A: 0.875
